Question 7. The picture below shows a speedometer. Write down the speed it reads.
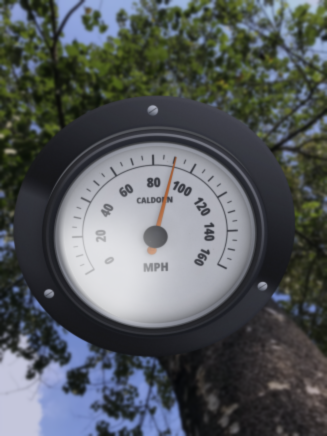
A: 90 mph
